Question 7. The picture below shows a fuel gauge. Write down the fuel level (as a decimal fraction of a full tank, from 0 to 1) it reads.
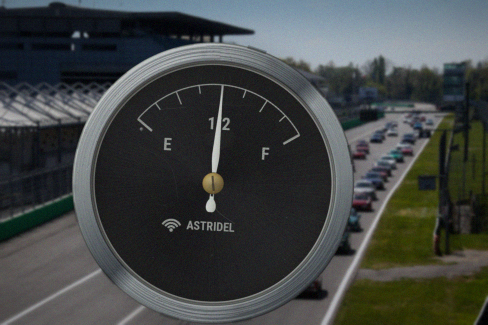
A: 0.5
